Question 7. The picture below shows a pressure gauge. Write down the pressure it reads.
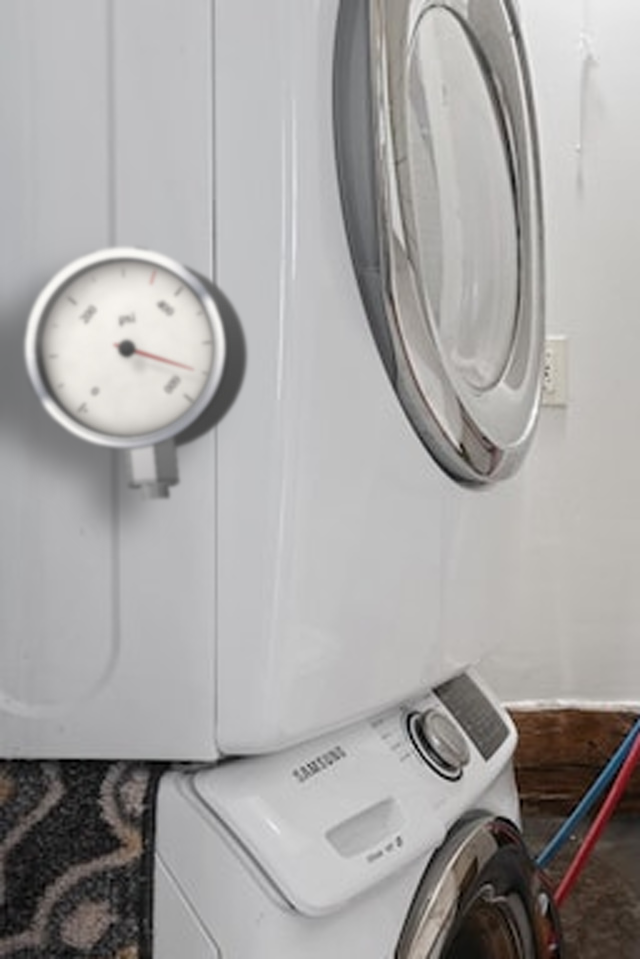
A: 550 psi
